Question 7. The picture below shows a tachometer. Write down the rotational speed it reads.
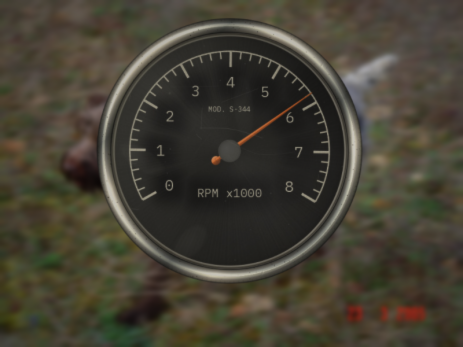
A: 5800 rpm
